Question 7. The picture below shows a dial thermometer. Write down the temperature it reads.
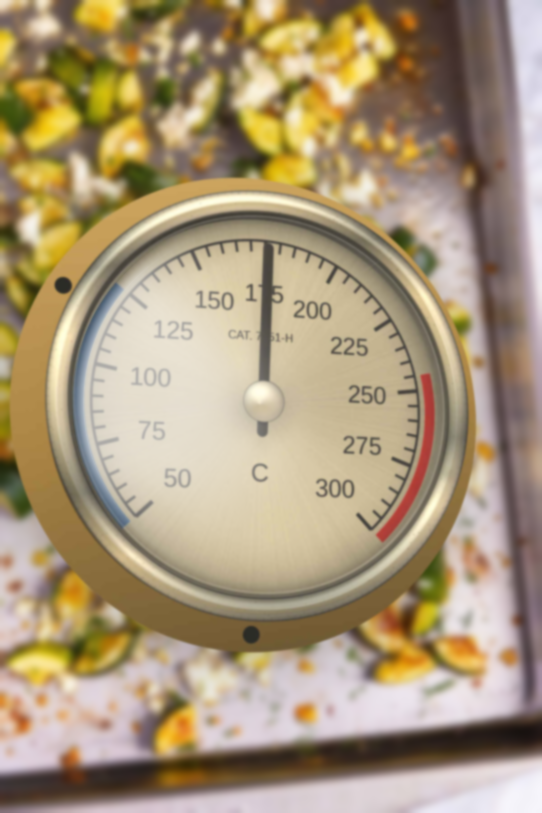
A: 175 °C
